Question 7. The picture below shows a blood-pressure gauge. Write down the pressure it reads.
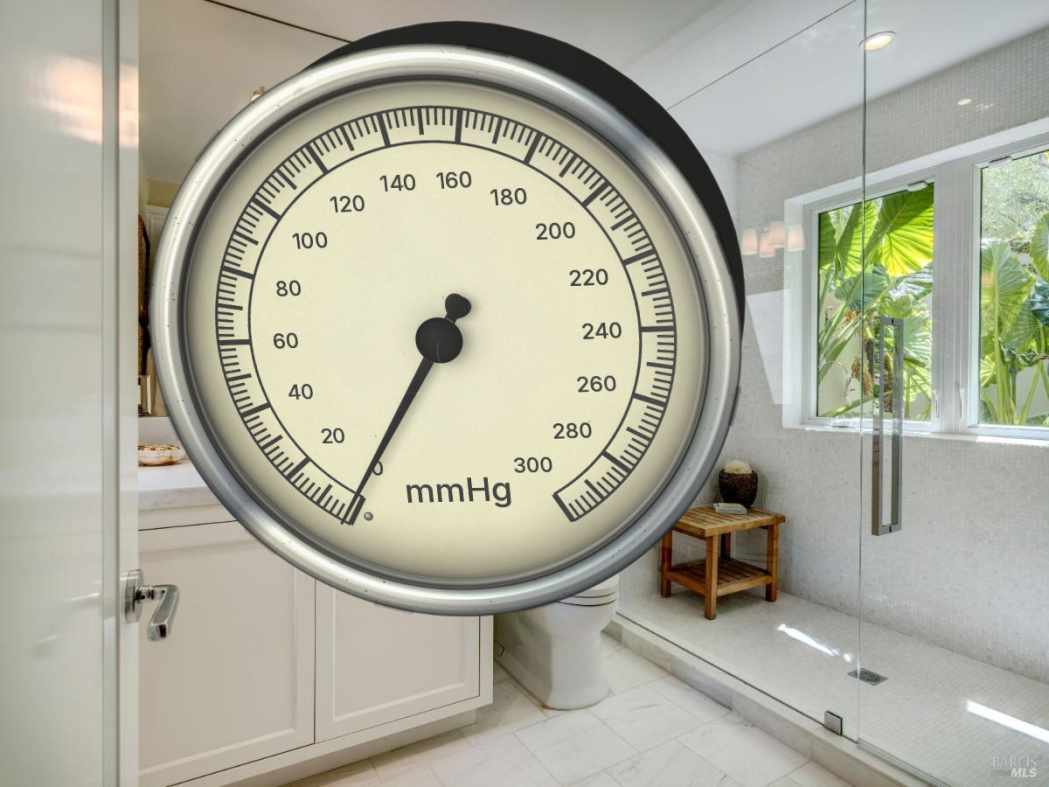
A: 2 mmHg
